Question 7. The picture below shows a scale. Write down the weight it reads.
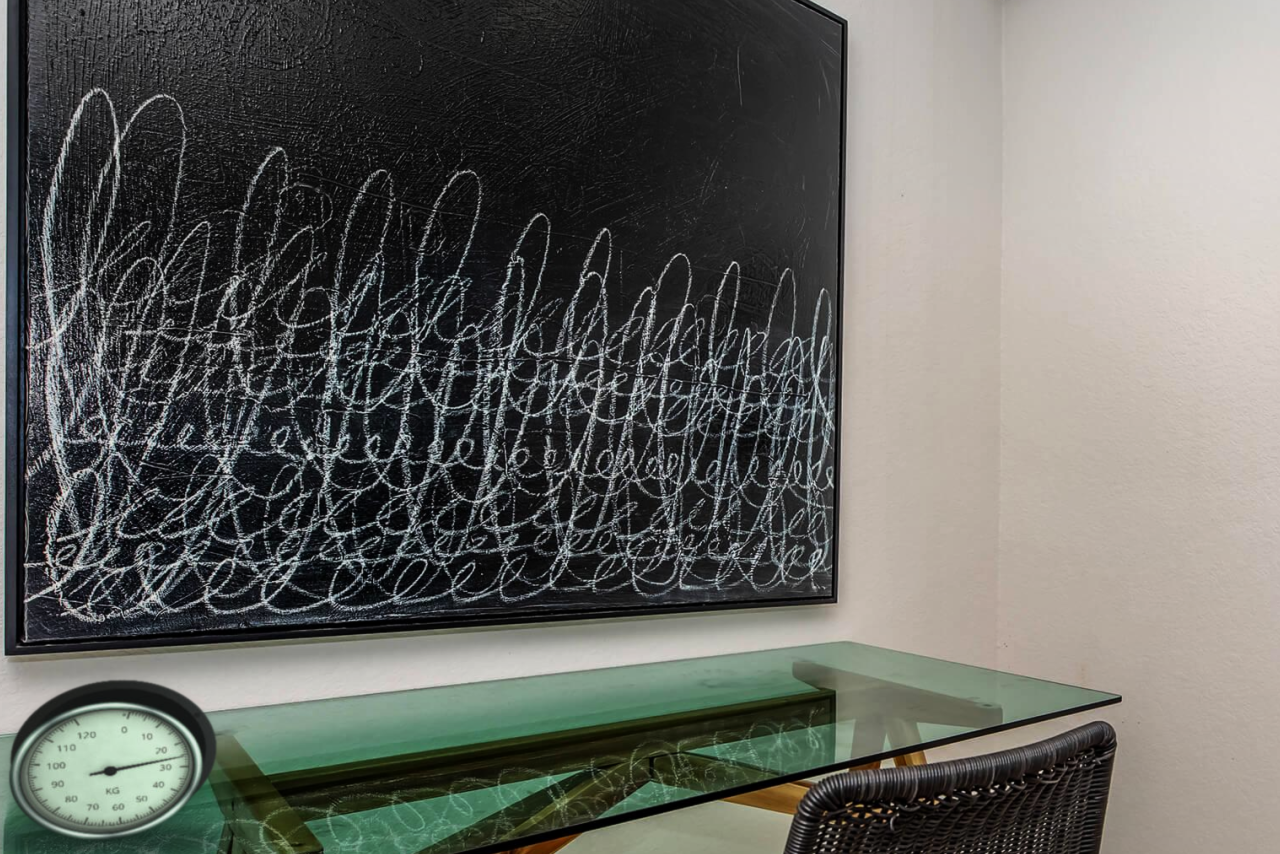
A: 25 kg
